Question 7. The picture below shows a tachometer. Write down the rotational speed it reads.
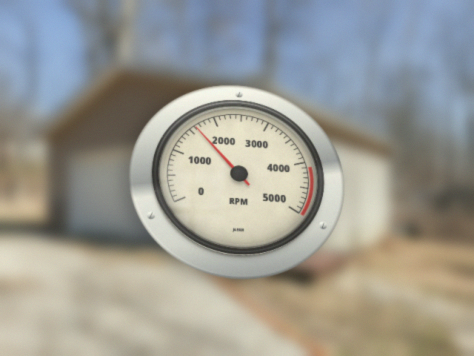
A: 1600 rpm
